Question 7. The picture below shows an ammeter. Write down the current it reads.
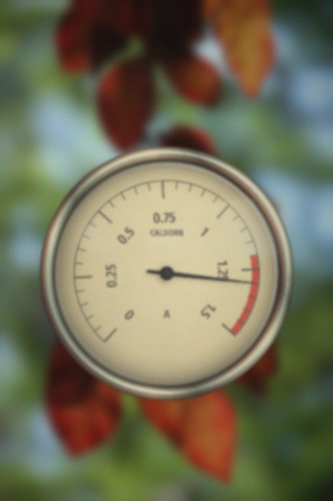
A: 1.3 A
